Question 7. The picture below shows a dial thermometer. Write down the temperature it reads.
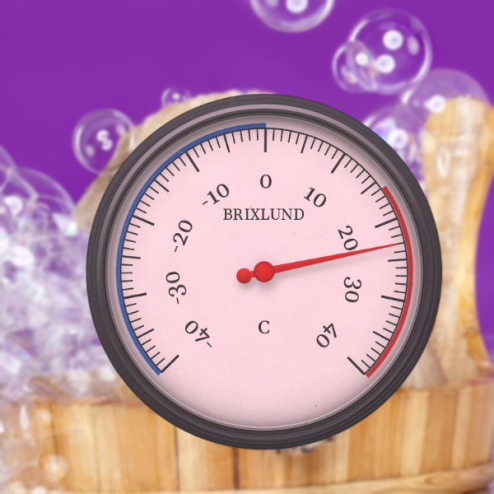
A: 23 °C
